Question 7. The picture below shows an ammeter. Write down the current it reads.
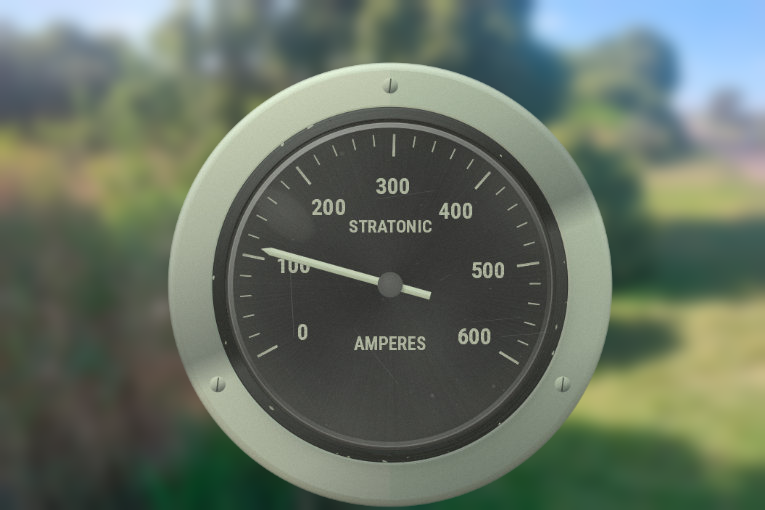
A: 110 A
